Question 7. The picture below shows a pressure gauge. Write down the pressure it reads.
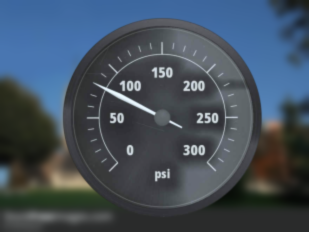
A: 80 psi
